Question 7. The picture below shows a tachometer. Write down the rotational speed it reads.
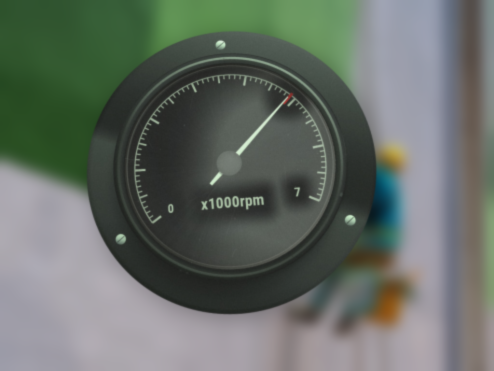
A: 4900 rpm
